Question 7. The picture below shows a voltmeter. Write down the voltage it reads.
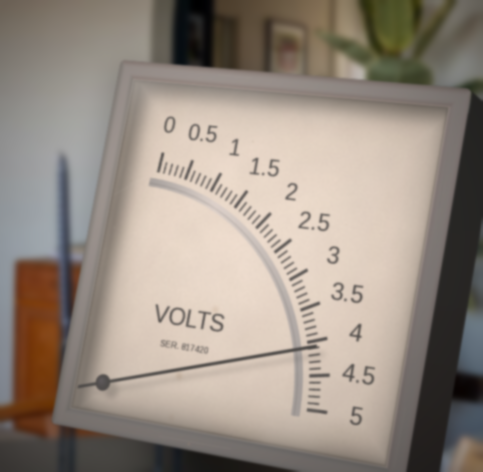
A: 4.1 V
